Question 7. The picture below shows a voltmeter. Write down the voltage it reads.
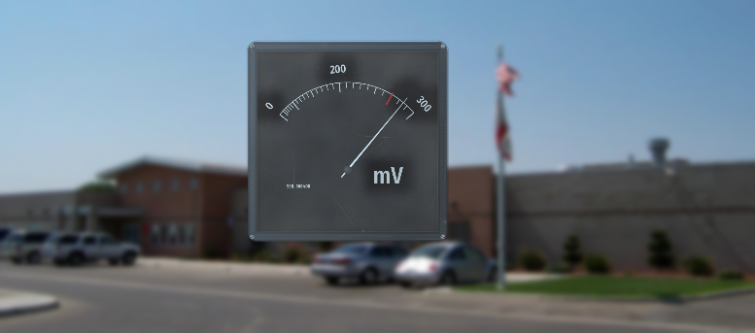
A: 285 mV
